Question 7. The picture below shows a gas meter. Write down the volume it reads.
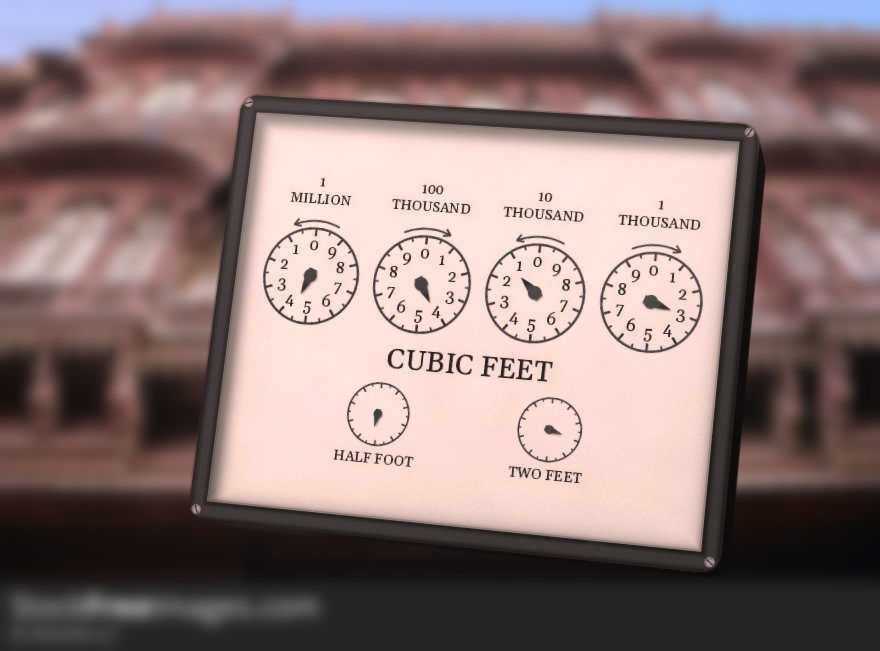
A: 441300 ft³
